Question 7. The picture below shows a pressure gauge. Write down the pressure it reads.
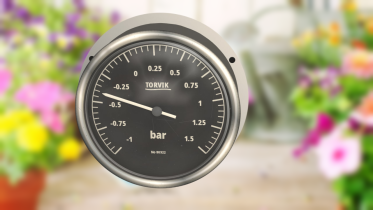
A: -0.4 bar
